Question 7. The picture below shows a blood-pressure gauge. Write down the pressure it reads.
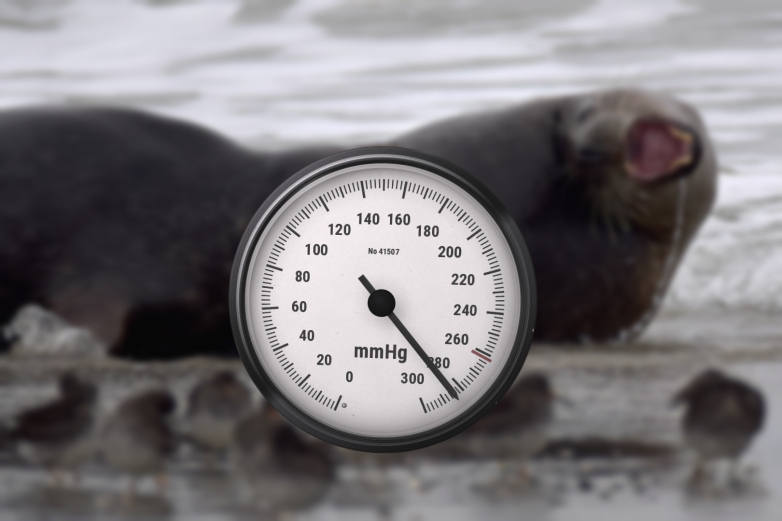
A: 284 mmHg
